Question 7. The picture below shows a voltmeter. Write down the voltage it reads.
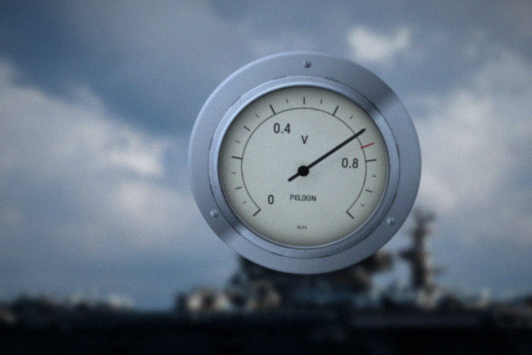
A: 0.7 V
